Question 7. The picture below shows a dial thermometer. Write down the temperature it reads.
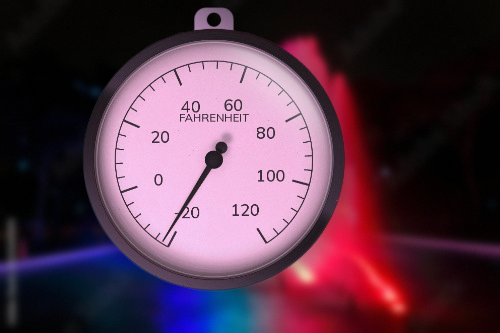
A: -18 °F
